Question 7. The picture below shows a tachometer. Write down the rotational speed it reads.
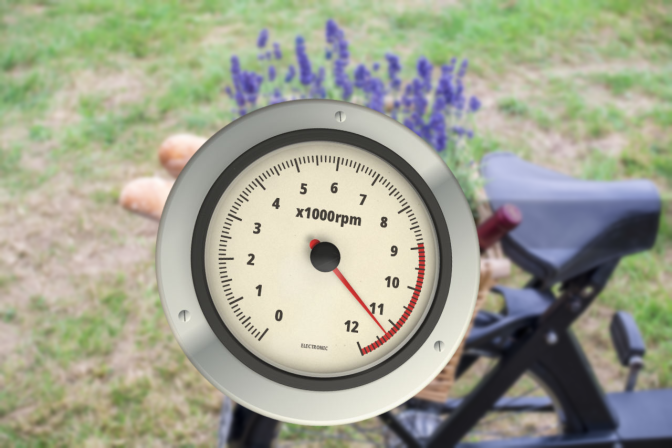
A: 11300 rpm
